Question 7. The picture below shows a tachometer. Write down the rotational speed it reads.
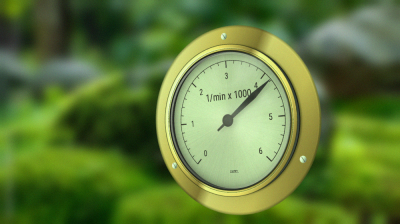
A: 4200 rpm
